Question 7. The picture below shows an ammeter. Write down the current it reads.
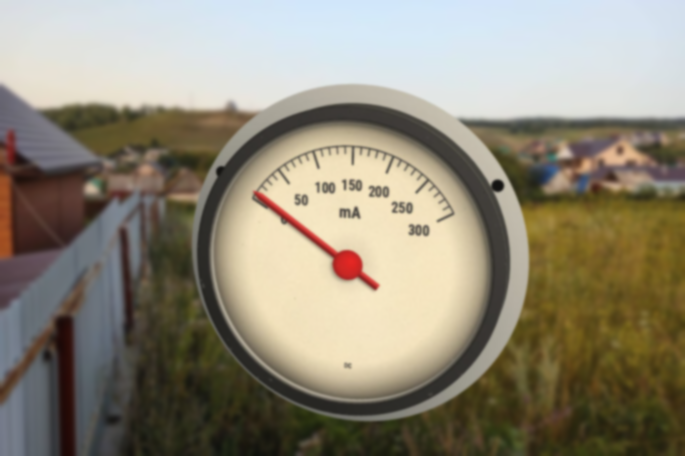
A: 10 mA
